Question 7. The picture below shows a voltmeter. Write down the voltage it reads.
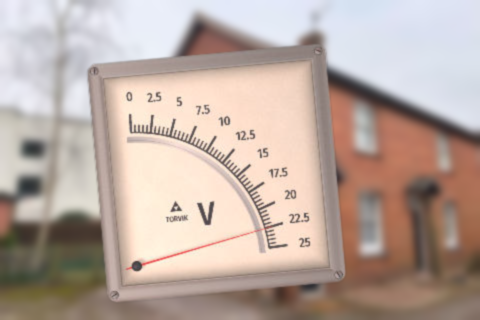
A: 22.5 V
